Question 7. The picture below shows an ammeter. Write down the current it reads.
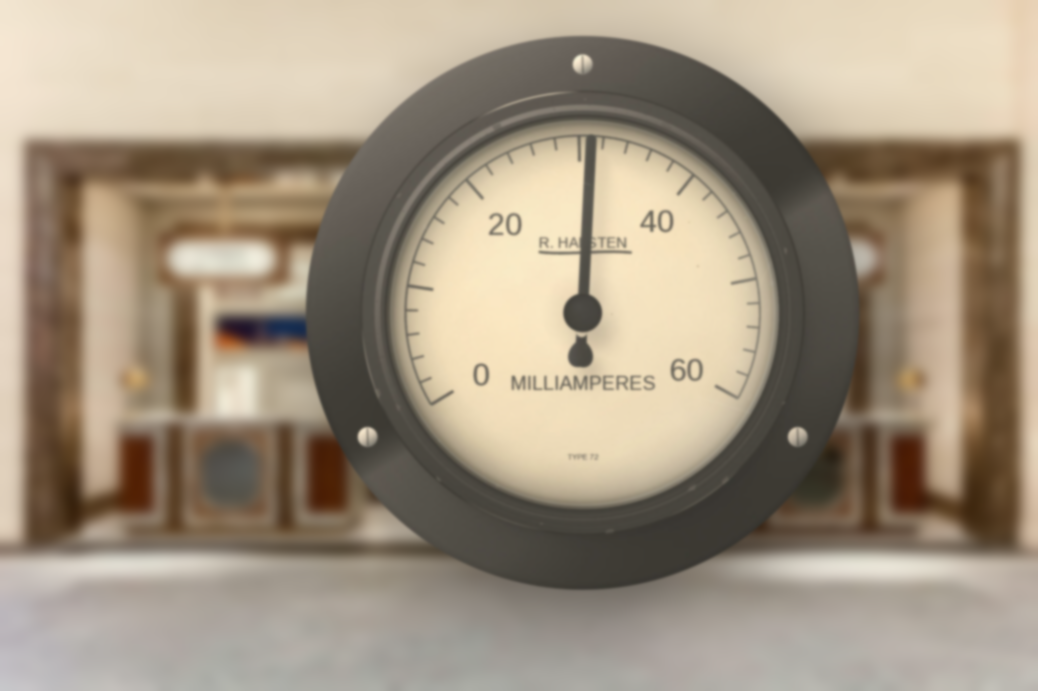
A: 31 mA
